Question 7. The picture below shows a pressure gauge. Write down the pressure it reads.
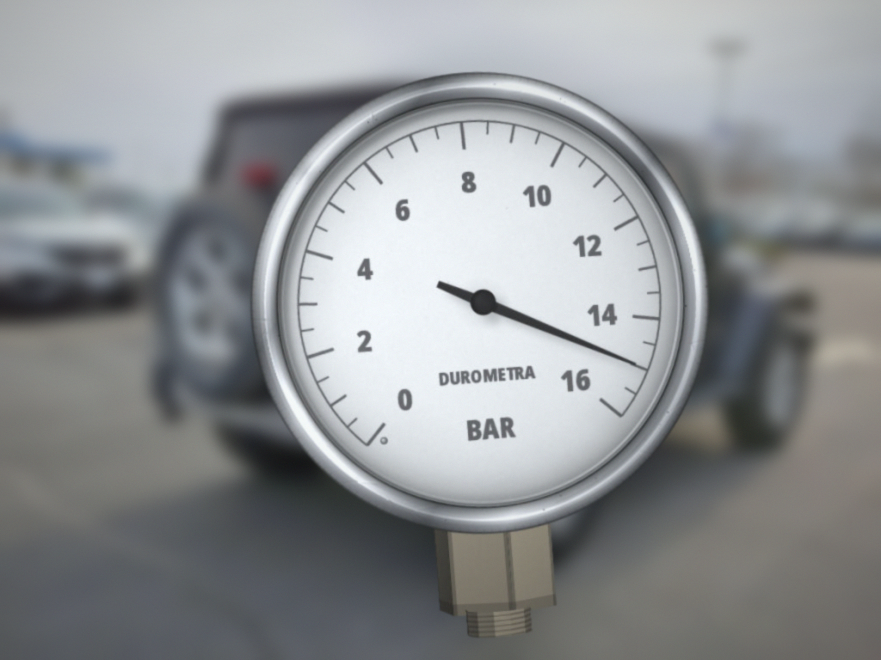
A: 15 bar
